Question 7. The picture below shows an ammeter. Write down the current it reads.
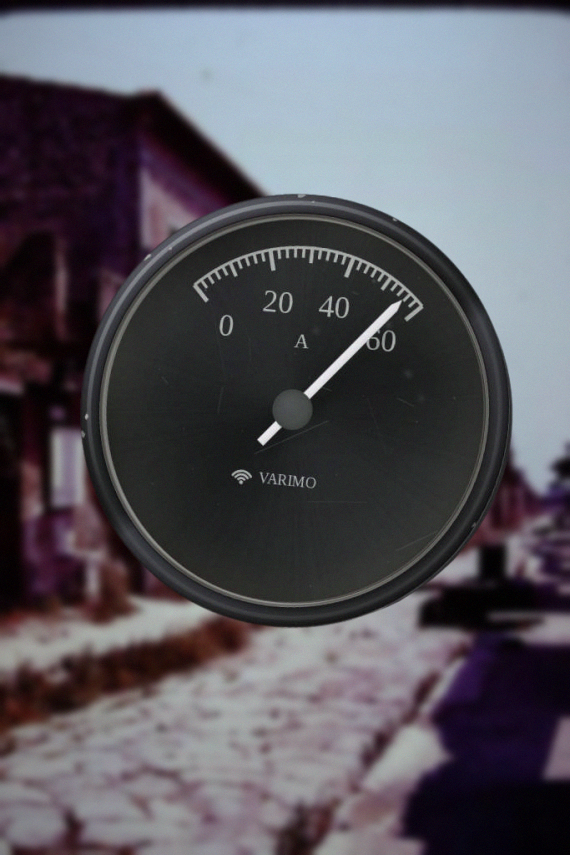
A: 56 A
